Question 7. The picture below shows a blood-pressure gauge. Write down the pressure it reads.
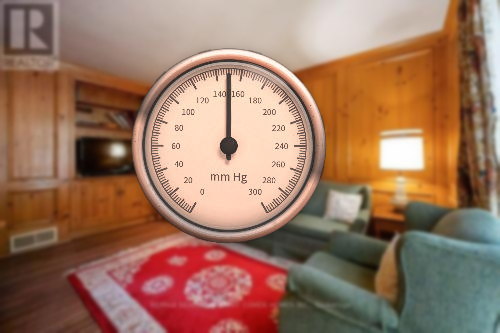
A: 150 mmHg
